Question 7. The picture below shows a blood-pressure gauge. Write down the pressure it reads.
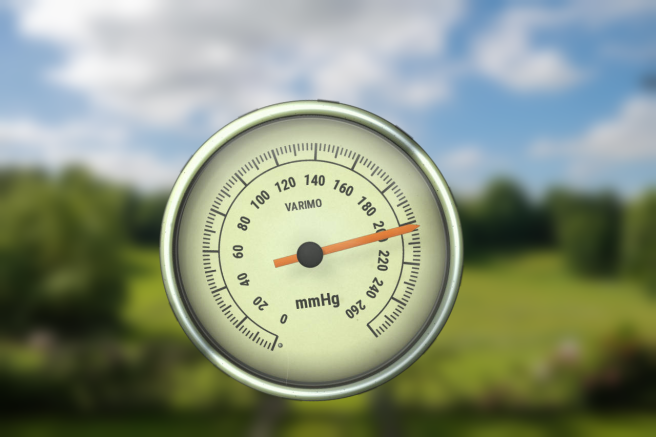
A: 202 mmHg
